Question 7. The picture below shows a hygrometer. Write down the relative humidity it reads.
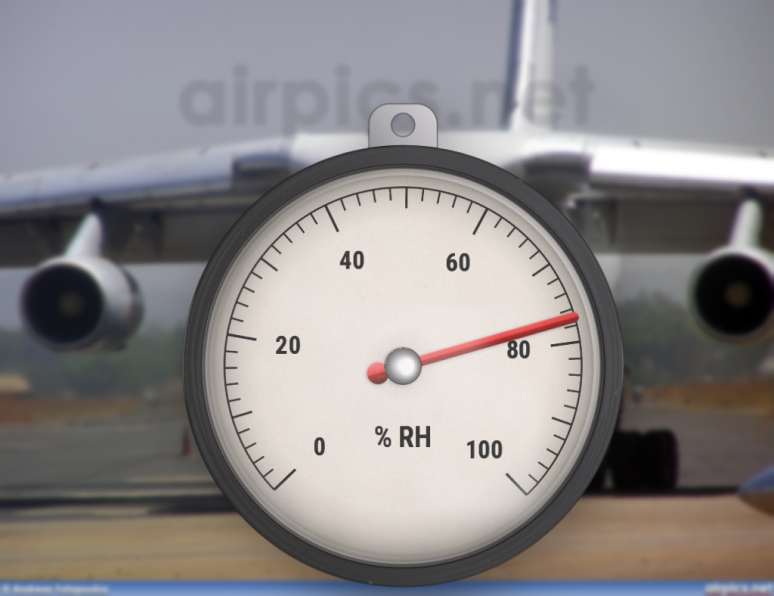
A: 77 %
